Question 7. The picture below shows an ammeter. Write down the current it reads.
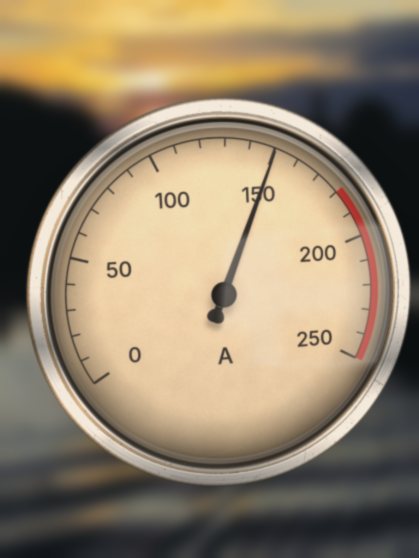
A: 150 A
